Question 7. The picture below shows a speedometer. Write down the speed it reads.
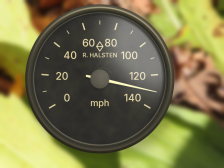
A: 130 mph
